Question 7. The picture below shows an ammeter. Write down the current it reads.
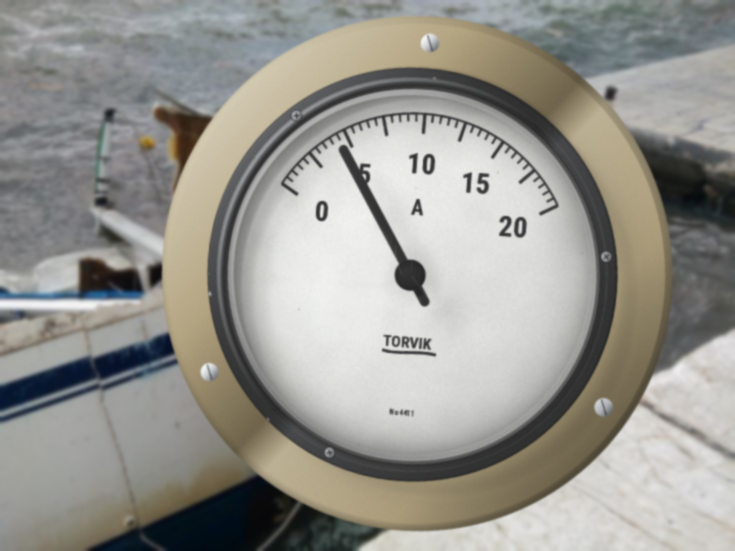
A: 4.5 A
